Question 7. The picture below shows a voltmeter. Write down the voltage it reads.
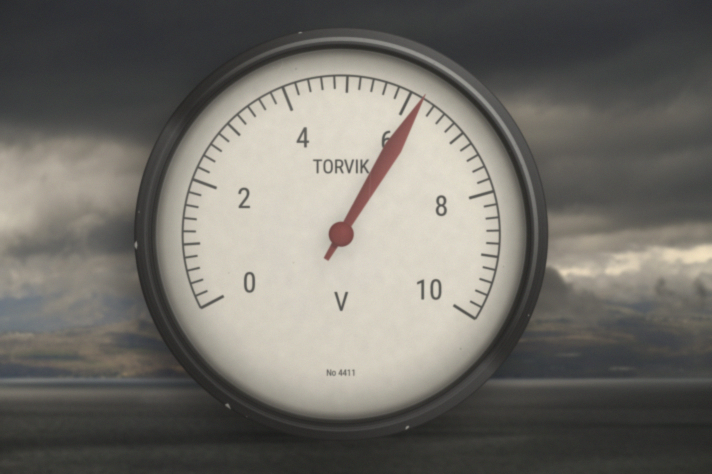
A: 6.2 V
